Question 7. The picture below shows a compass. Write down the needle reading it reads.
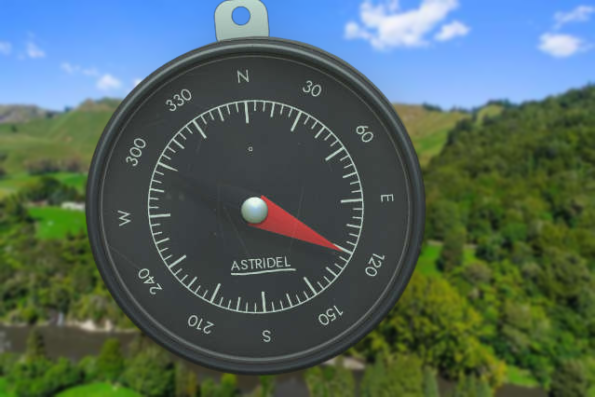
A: 120 °
